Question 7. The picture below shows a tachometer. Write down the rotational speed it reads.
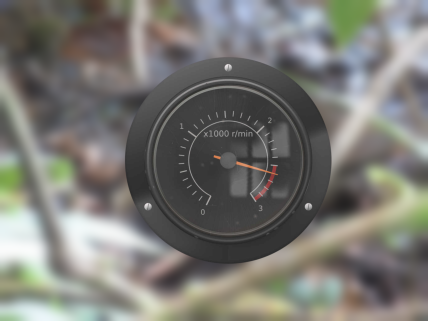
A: 2600 rpm
